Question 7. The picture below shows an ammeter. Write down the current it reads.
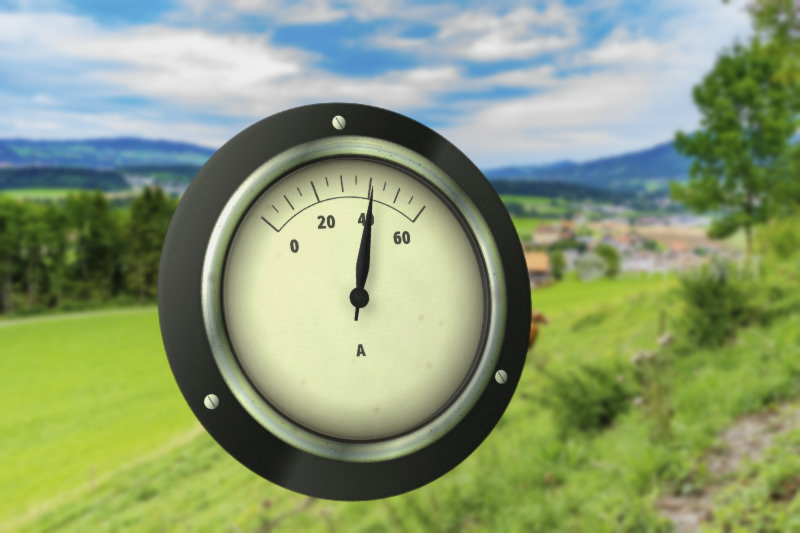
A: 40 A
